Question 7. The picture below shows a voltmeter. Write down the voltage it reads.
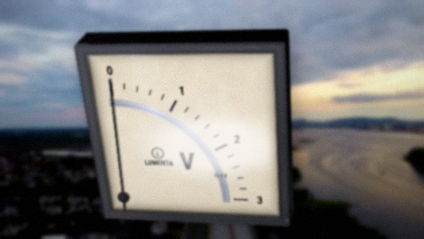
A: 0 V
